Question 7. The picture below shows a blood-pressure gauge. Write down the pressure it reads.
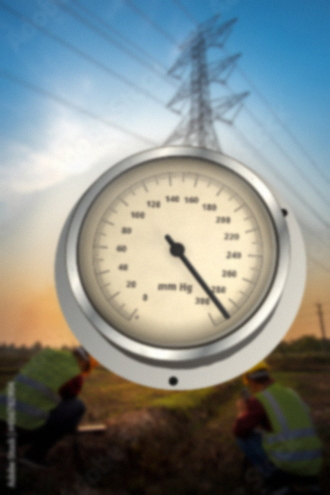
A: 290 mmHg
